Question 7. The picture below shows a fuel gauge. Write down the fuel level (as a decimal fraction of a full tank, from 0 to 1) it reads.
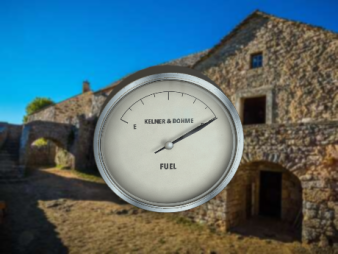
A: 1
